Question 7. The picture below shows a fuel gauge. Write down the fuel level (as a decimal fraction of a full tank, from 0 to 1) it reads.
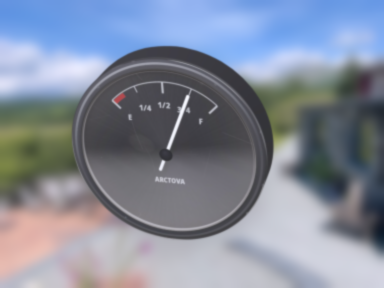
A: 0.75
